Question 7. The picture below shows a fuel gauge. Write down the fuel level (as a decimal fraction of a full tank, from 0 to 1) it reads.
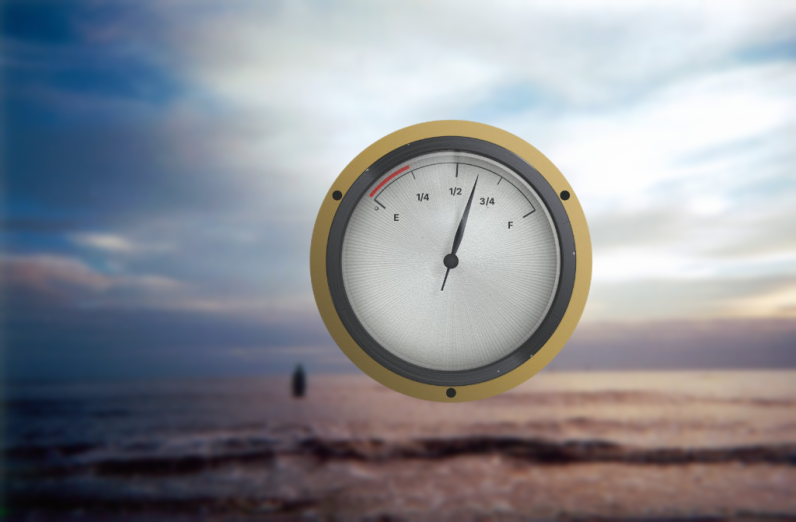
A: 0.625
